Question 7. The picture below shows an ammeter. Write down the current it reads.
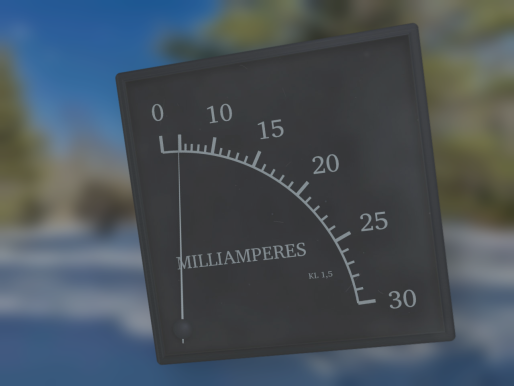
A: 5 mA
